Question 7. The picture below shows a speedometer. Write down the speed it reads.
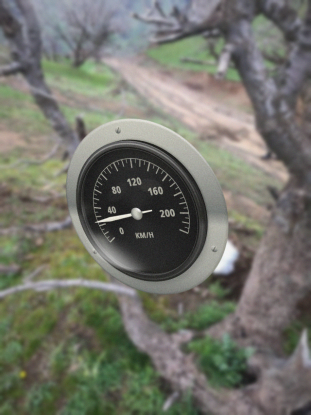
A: 25 km/h
